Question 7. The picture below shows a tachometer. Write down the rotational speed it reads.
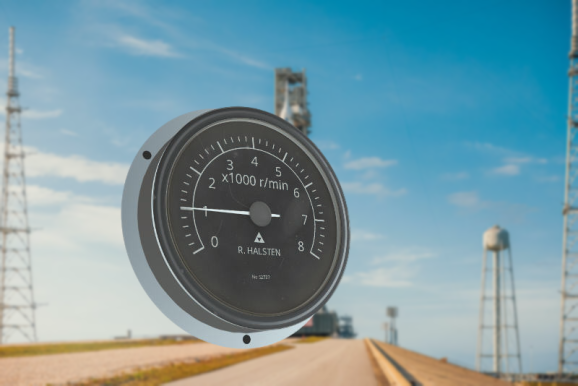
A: 1000 rpm
